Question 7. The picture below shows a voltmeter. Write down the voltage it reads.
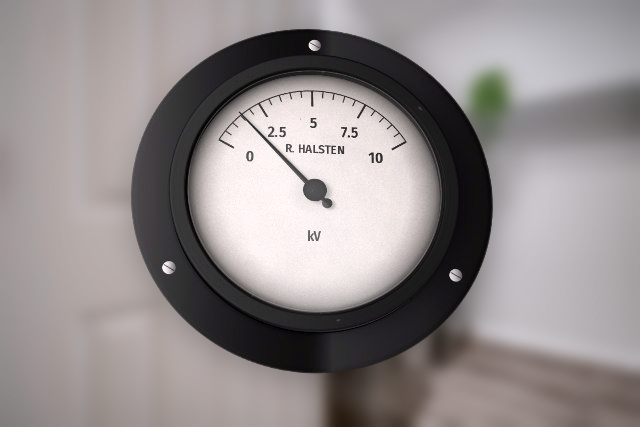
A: 1.5 kV
